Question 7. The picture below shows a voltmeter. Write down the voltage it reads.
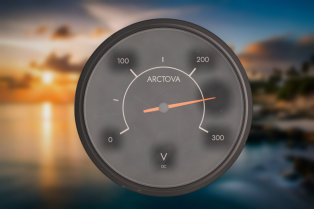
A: 250 V
